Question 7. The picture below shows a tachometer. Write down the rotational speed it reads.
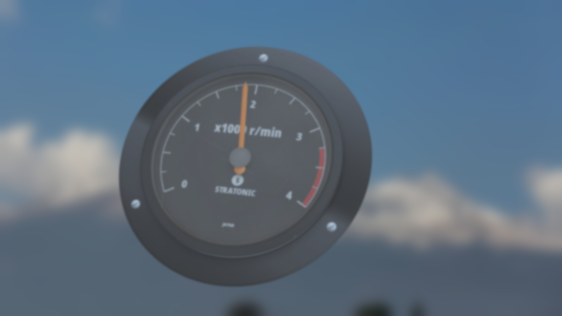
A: 1875 rpm
